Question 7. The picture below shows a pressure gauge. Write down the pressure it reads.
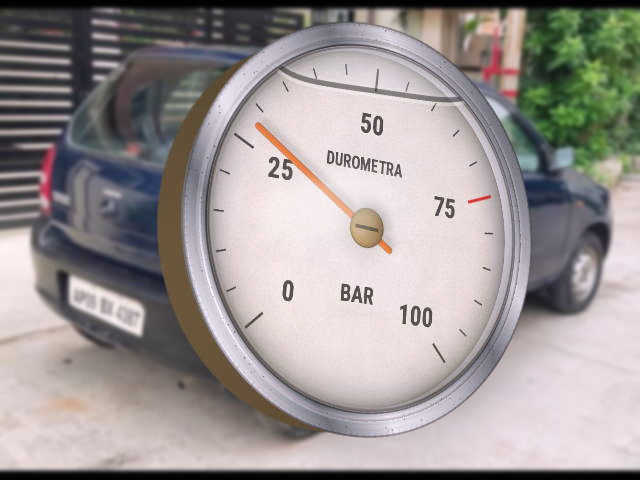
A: 27.5 bar
